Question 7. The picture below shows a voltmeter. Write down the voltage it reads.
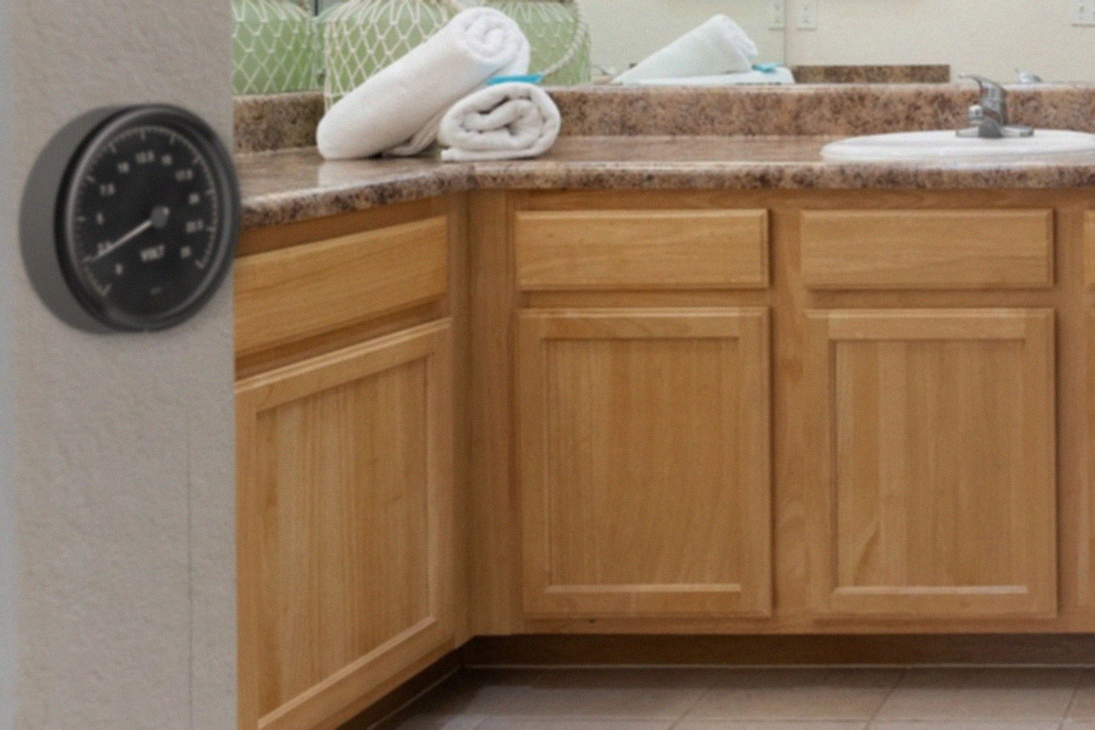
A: 2.5 V
